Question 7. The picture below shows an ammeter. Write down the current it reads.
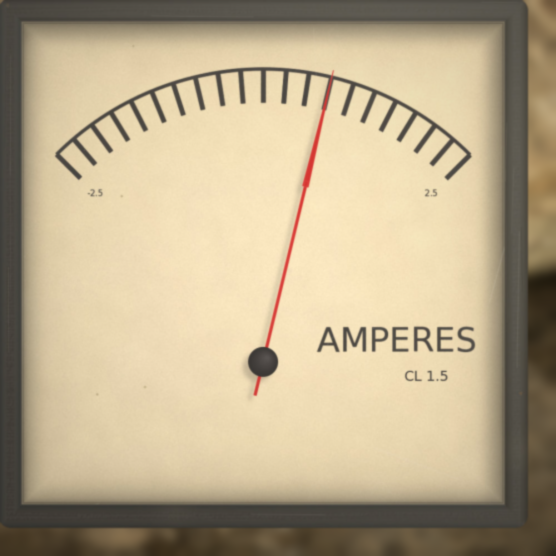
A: 0.75 A
